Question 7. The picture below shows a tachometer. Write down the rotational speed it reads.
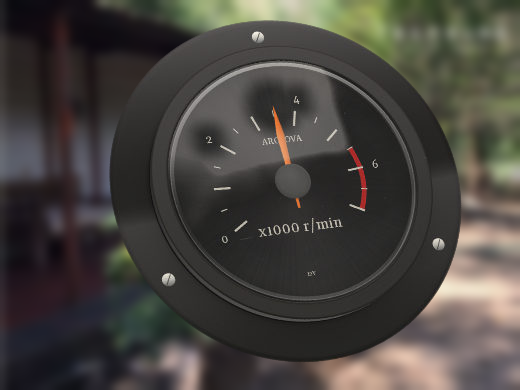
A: 3500 rpm
